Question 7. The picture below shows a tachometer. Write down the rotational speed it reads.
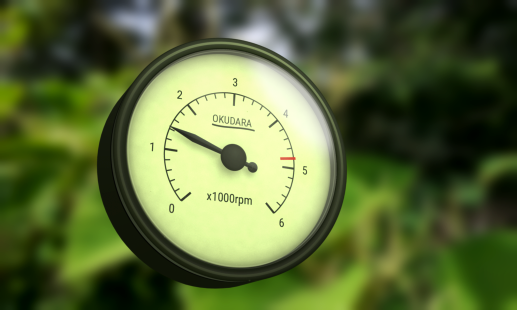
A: 1400 rpm
